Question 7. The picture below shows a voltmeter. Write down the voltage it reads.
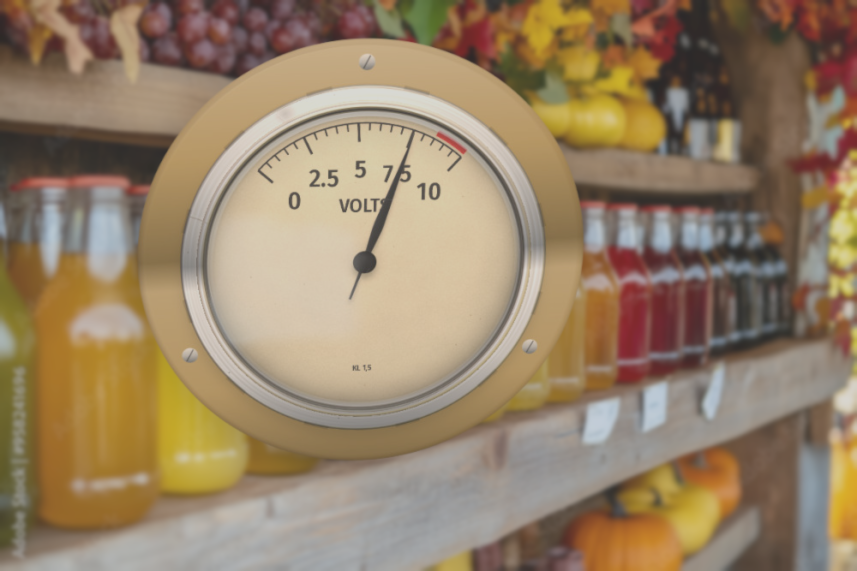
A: 7.5 V
